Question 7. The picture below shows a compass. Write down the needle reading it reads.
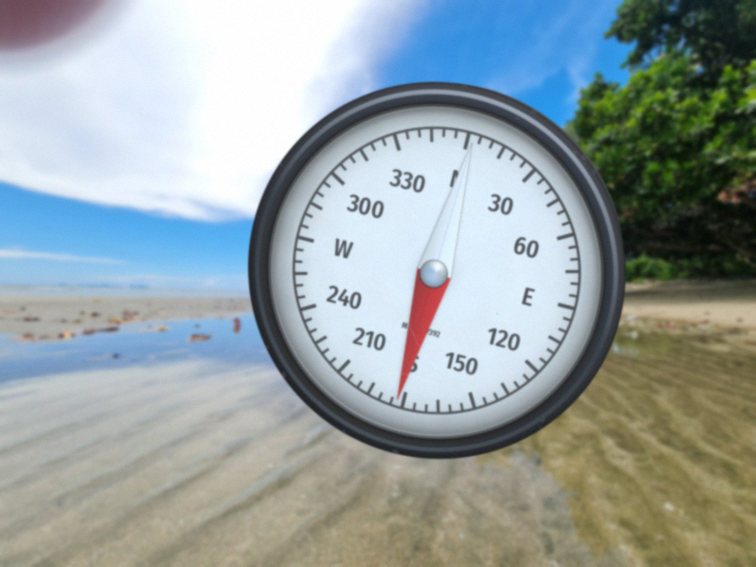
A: 182.5 °
